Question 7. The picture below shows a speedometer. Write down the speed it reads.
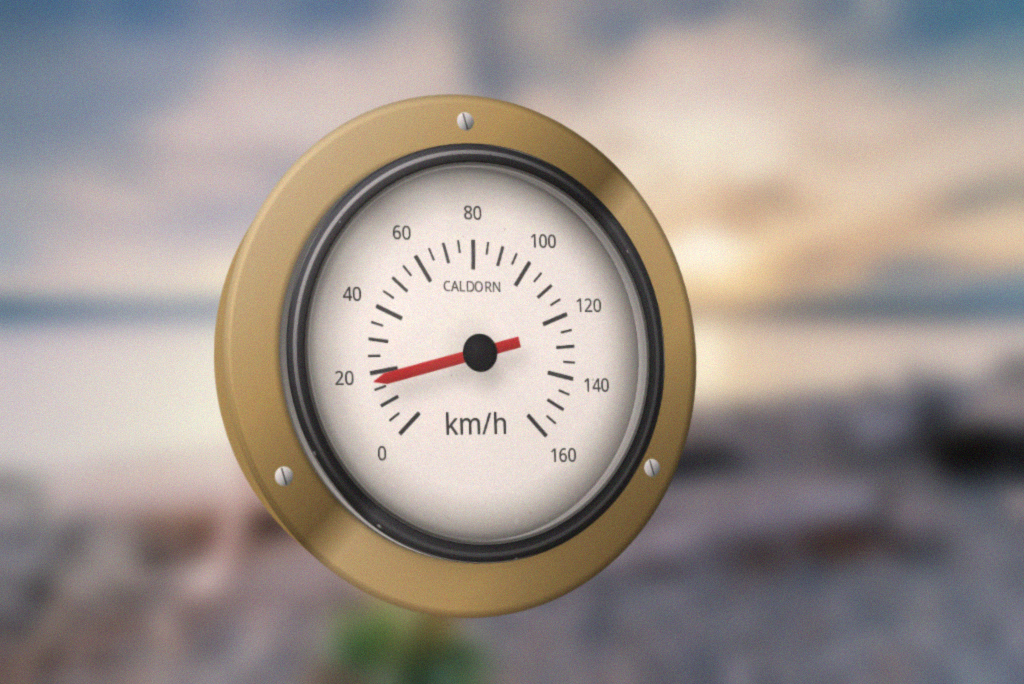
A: 17.5 km/h
